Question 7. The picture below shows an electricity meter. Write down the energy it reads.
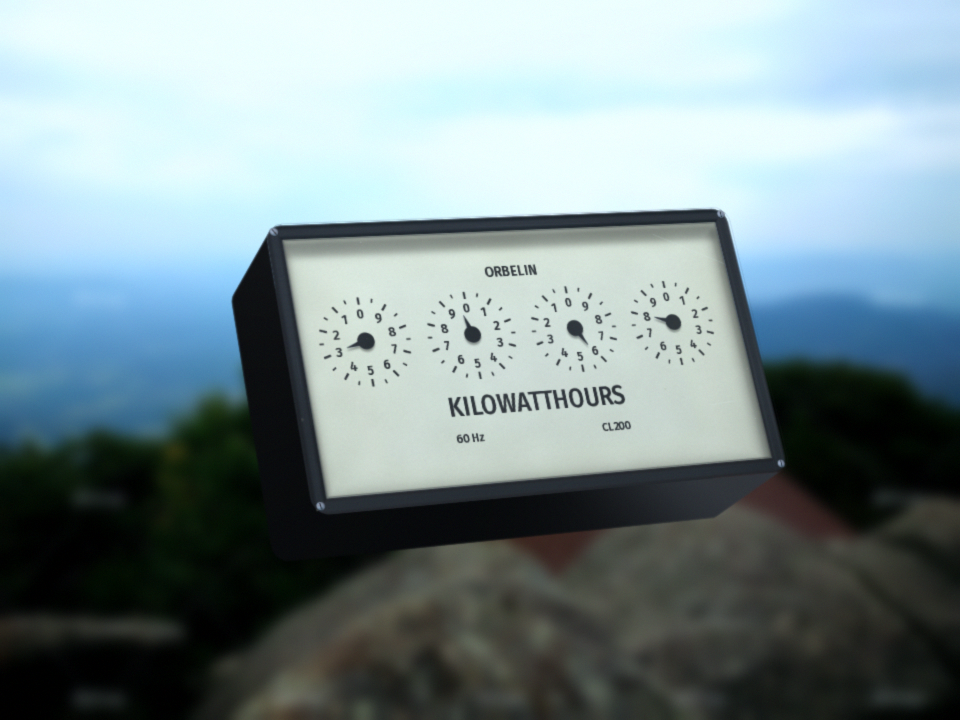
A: 2958 kWh
